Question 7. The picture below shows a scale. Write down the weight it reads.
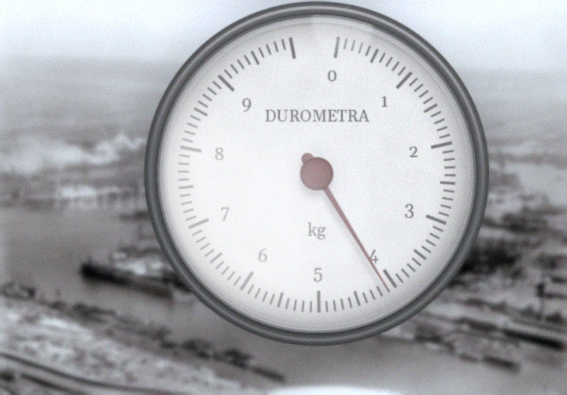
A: 4.1 kg
